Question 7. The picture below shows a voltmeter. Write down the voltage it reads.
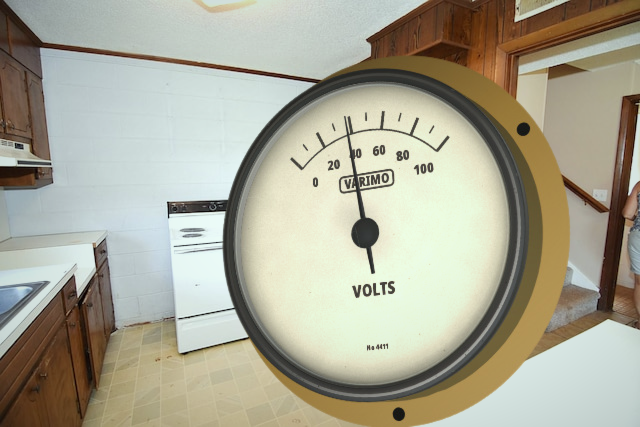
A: 40 V
